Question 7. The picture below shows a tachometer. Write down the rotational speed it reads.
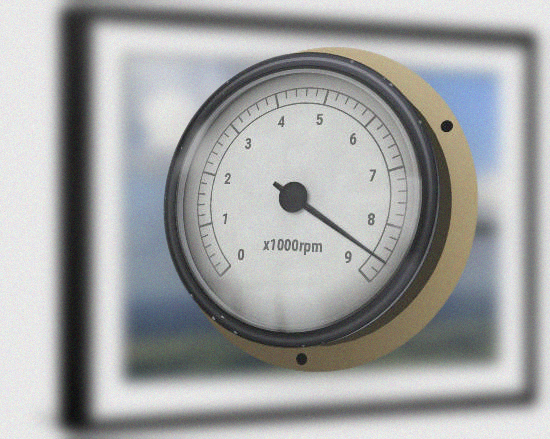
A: 8600 rpm
